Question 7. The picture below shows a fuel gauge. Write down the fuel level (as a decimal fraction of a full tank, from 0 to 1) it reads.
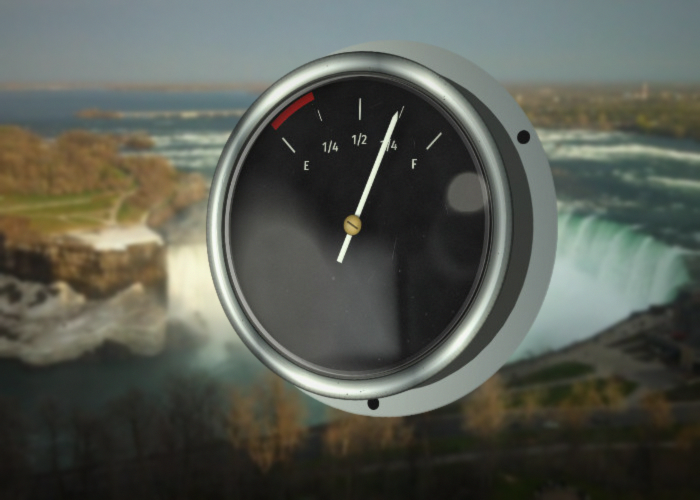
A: 0.75
